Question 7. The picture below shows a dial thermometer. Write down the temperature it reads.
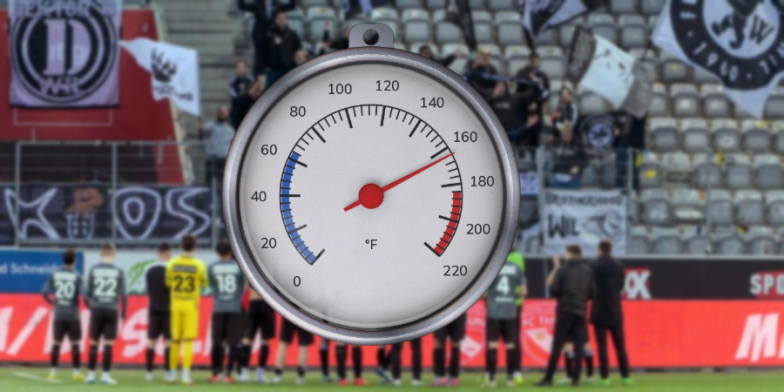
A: 164 °F
